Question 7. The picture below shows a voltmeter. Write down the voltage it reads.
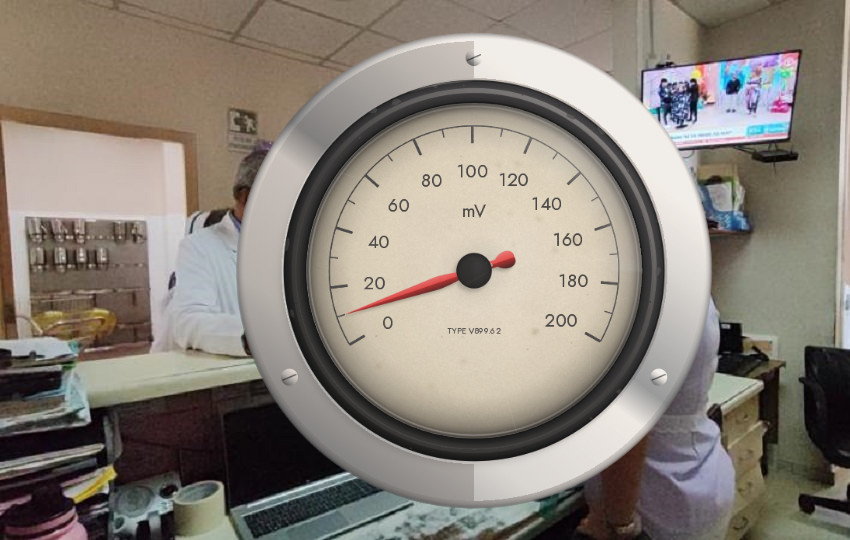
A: 10 mV
